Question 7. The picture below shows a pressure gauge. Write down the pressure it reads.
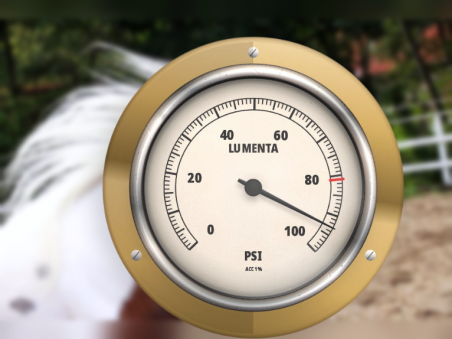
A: 93 psi
